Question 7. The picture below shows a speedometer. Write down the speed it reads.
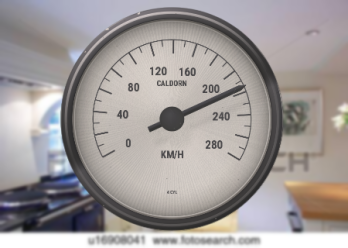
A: 215 km/h
